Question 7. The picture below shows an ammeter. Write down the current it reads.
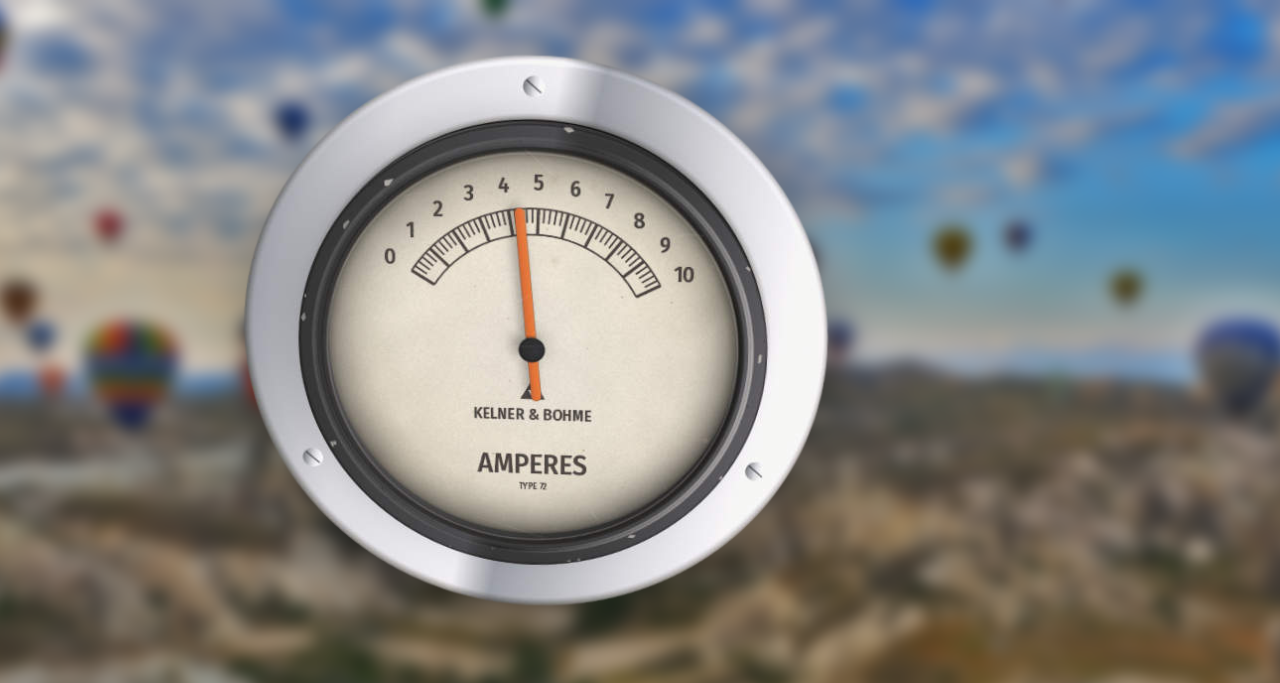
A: 4.4 A
